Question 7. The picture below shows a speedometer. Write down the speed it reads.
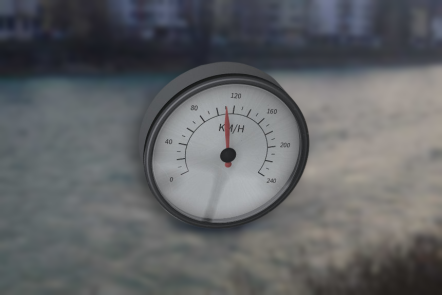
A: 110 km/h
